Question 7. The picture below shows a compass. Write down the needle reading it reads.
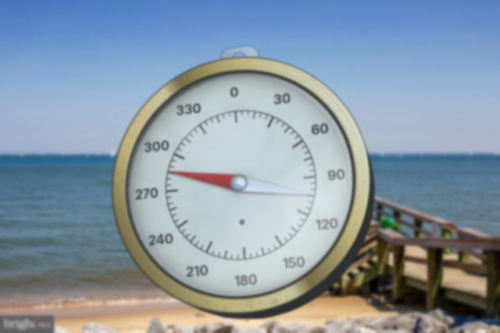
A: 285 °
